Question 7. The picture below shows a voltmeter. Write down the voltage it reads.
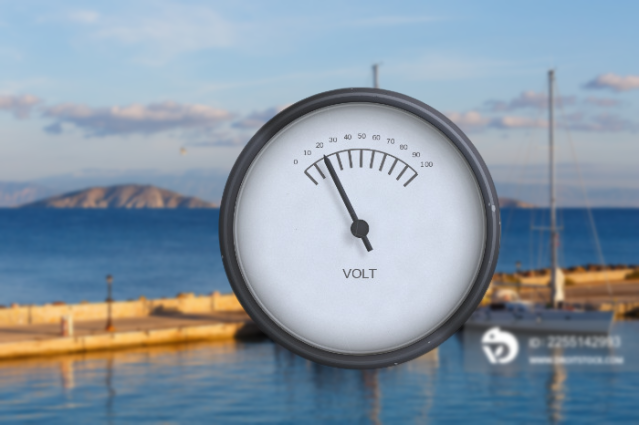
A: 20 V
